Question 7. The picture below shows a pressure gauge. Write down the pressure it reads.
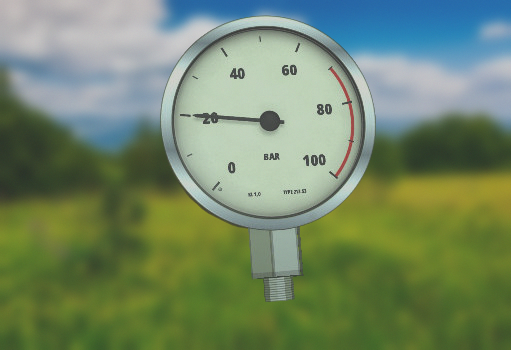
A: 20 bar
